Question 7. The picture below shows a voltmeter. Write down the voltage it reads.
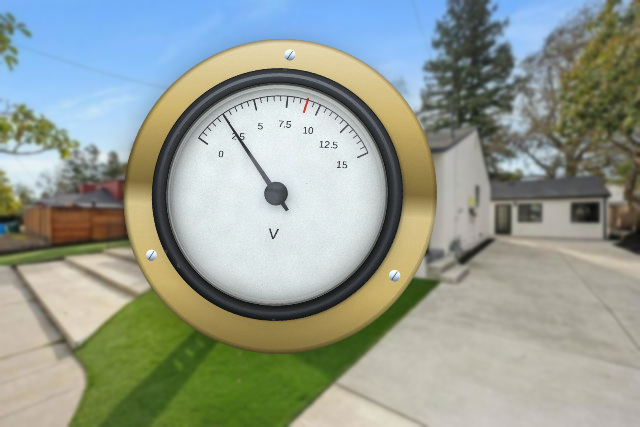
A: 2.5 V
